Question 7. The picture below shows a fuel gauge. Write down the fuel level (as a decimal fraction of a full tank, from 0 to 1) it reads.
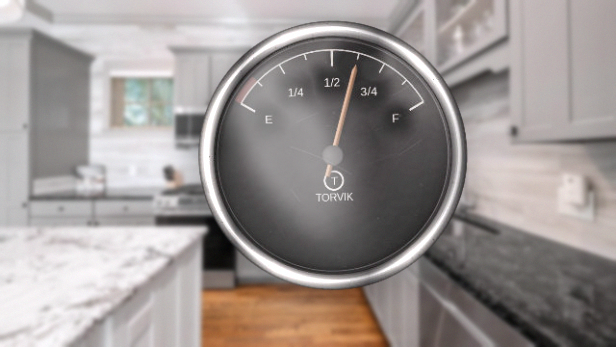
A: 0.625
